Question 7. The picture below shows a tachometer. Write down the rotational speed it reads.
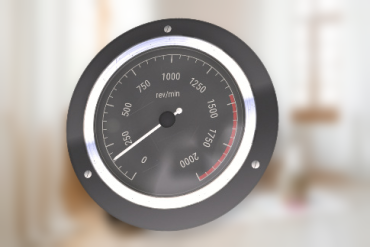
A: 150 rpm
